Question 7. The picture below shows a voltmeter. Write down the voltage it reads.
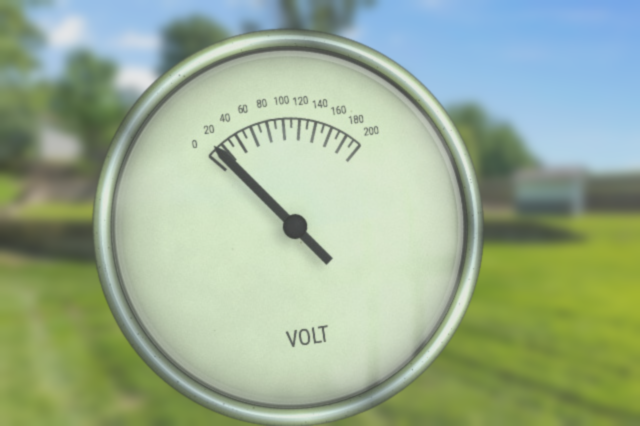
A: 10 V
